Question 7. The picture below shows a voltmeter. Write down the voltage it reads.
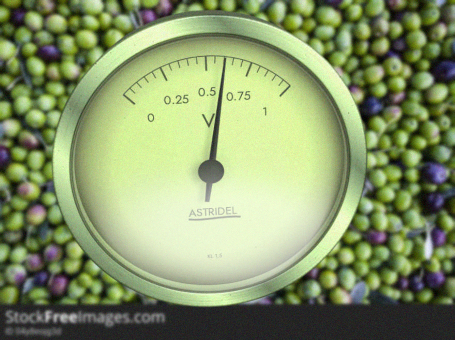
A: 0.6 V
